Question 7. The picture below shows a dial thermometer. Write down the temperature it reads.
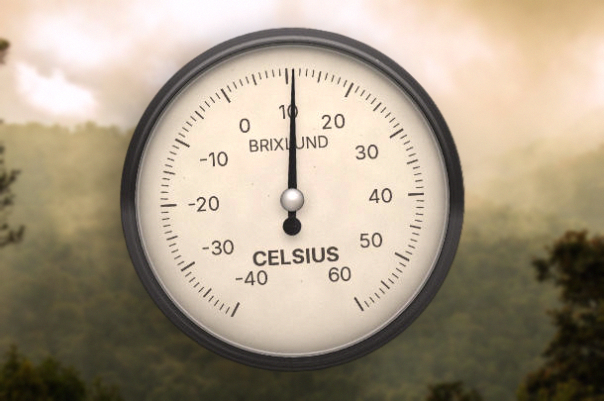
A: 11 °C
